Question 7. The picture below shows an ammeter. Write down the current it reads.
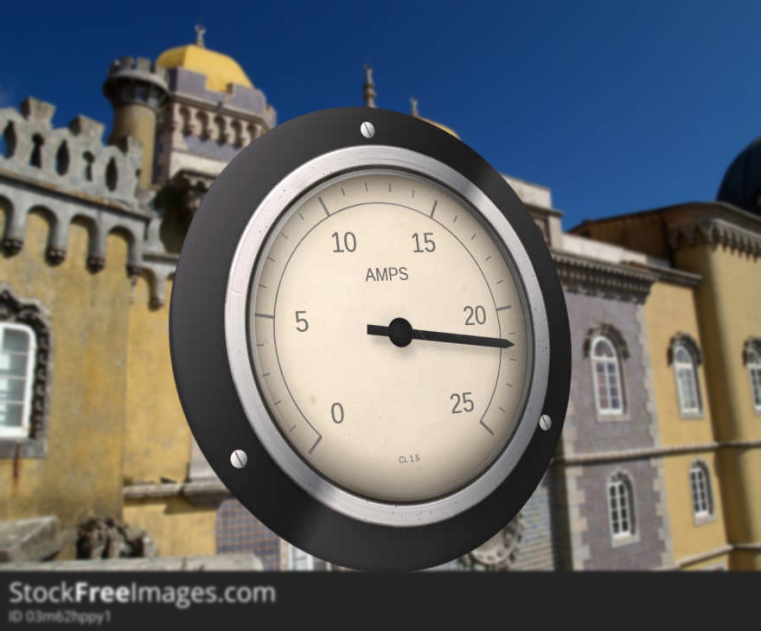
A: 21.5 A
